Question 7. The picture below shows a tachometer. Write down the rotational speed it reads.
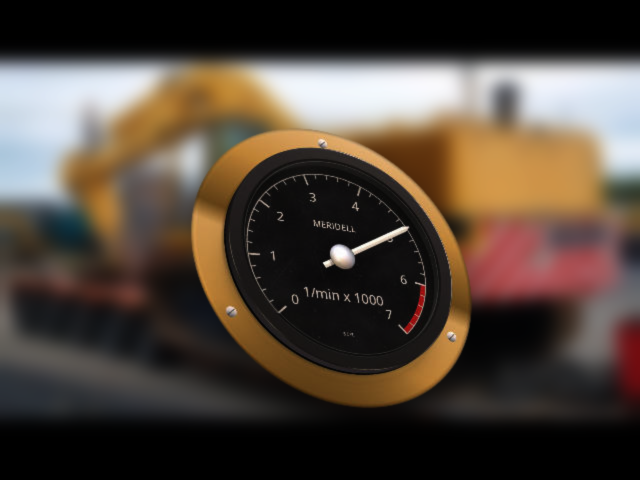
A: 5000 rpm
